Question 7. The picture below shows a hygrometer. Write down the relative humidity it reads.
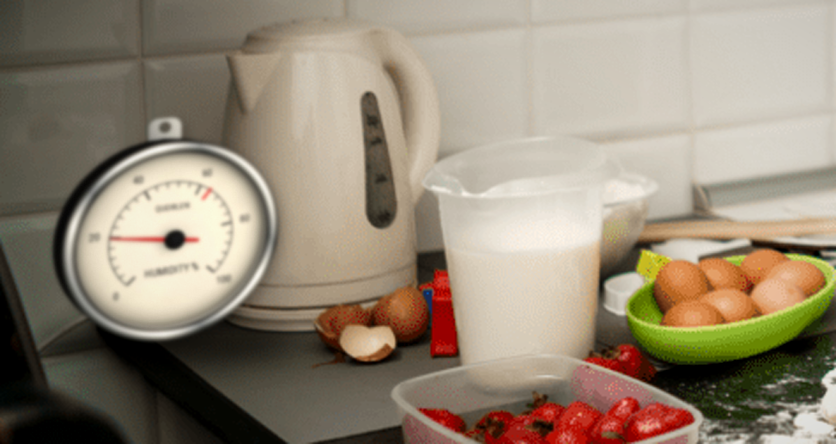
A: 20 %
